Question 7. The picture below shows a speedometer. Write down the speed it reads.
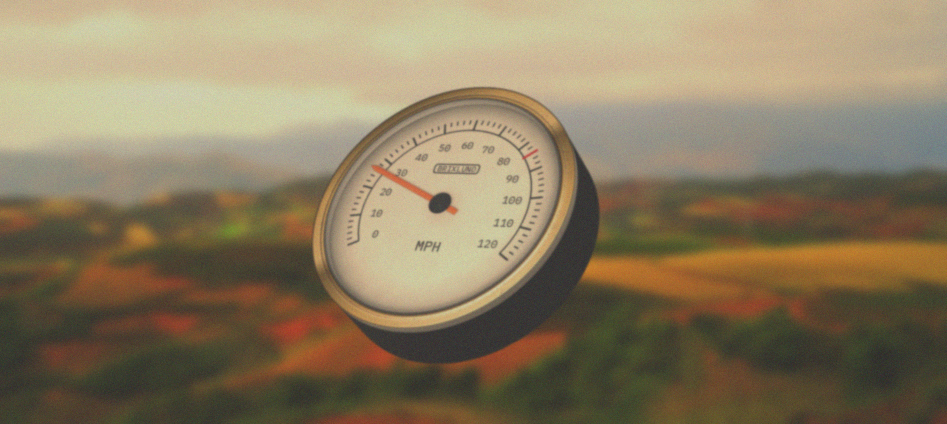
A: 26 mph
